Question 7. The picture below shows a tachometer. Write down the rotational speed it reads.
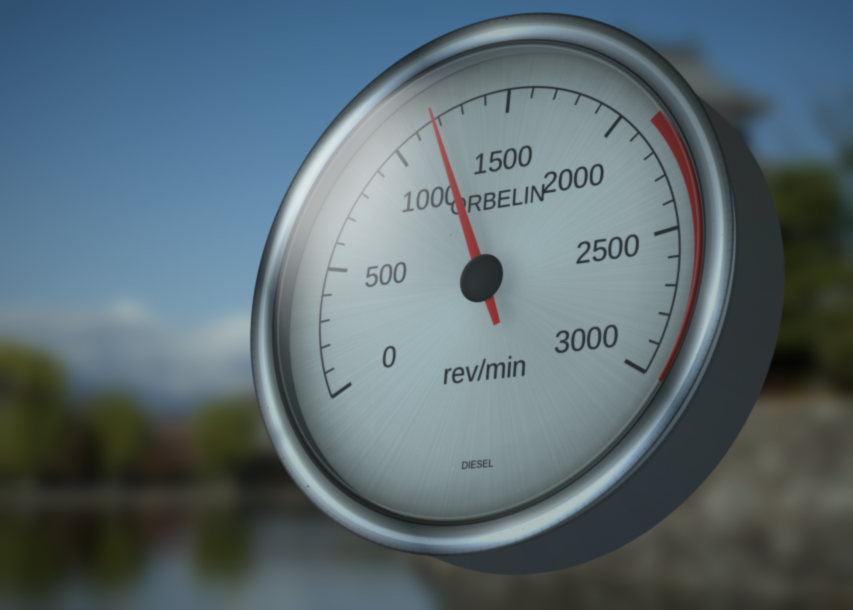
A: 1200 rpm
